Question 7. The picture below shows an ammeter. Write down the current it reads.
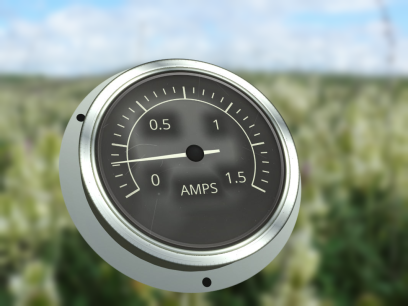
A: 0.15 A
